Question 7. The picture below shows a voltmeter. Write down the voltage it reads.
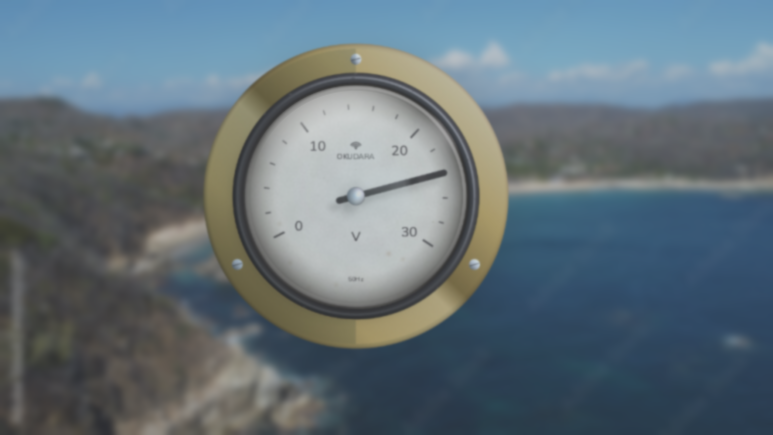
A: 24 V
